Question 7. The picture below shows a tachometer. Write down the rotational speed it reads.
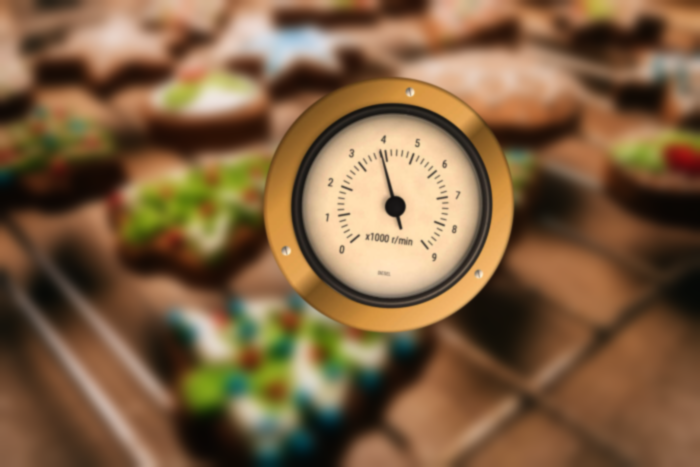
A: 3800 rpm
